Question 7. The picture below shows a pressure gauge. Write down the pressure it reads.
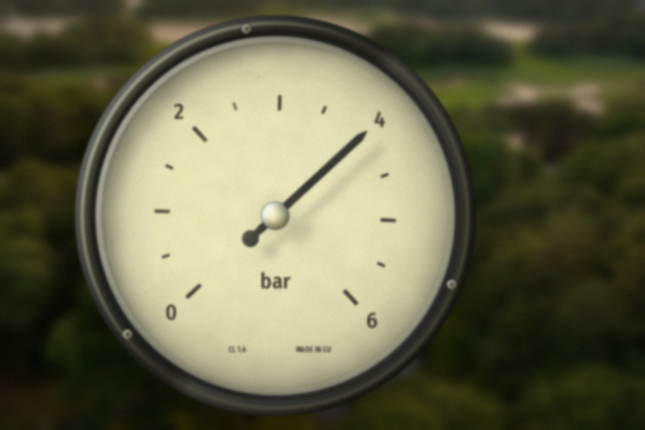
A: 4 bar
